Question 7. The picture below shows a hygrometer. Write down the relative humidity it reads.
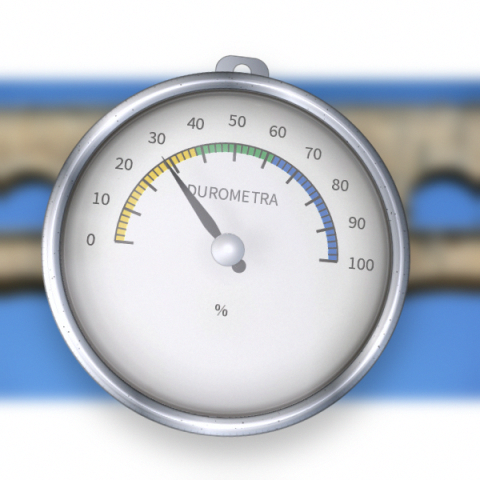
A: 28 %
